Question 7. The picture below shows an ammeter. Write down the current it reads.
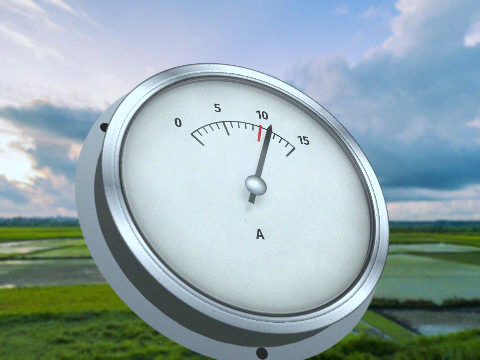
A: 11 A
